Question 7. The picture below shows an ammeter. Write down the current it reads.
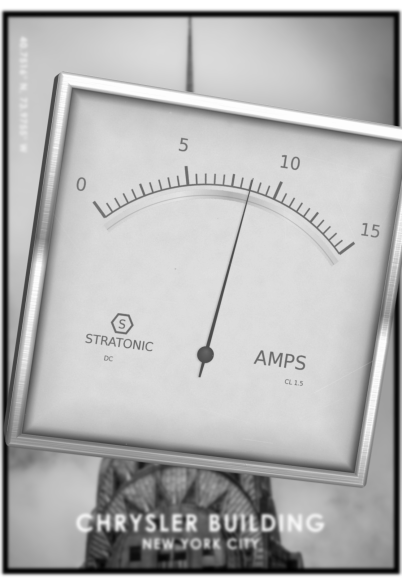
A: 8.5 A
